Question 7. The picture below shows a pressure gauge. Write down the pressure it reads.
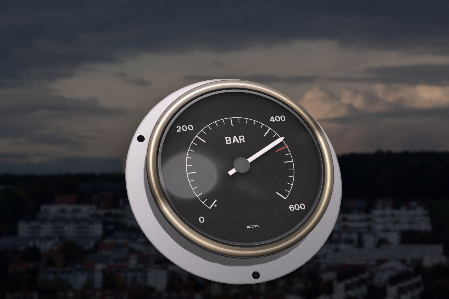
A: 440 bar
